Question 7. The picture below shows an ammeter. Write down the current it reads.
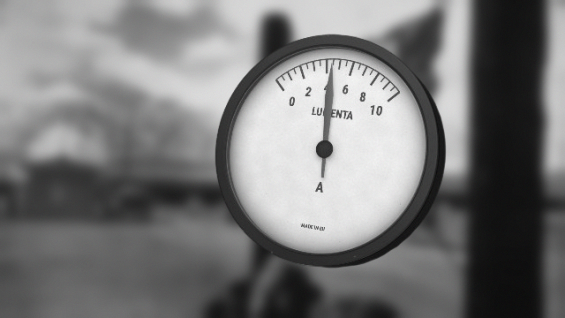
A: 4.5 A
